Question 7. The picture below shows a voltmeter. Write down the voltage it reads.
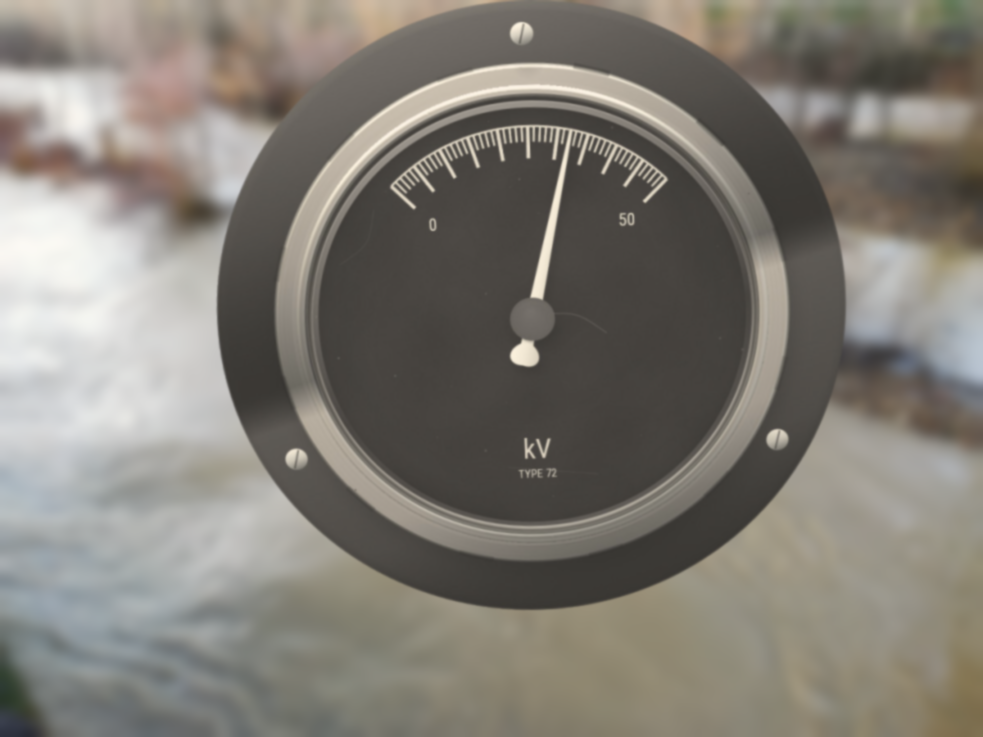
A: 32 kV
